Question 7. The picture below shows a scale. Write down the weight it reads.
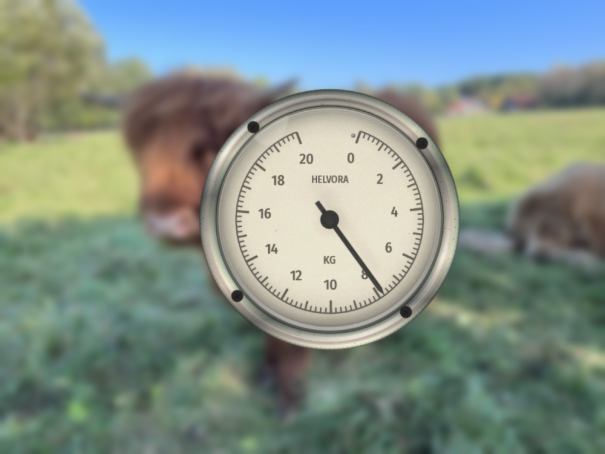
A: 7.8 kg
